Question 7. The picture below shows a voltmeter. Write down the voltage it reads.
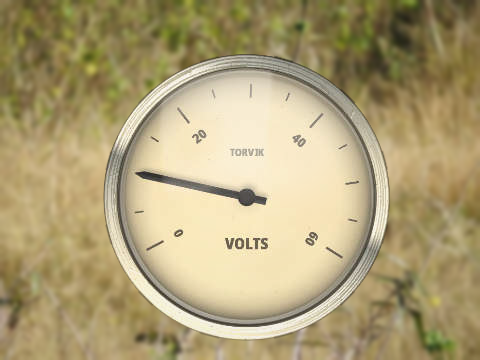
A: 10 V
